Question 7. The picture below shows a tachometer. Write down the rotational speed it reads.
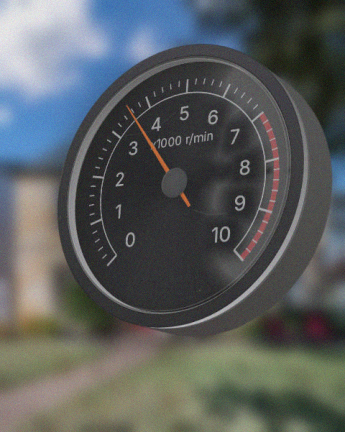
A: 3600 rpm
